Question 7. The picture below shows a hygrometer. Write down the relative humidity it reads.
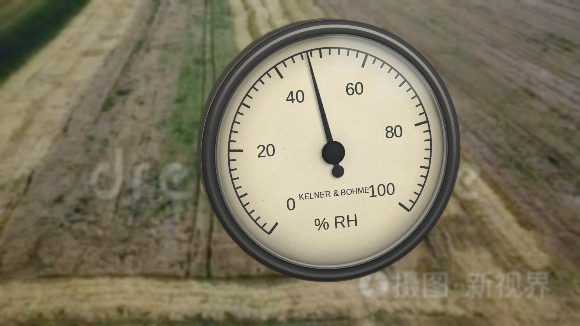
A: 47 %
